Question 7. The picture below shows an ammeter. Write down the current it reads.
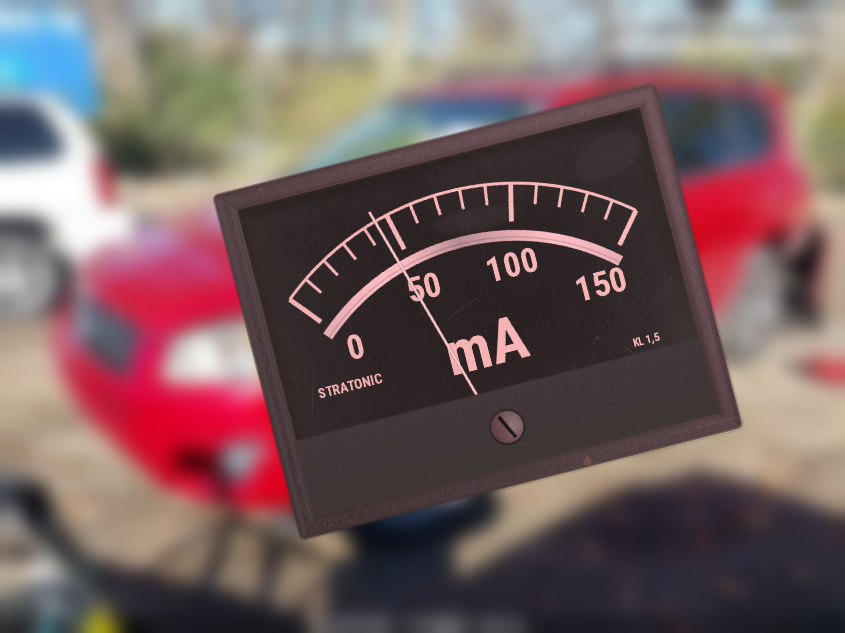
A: 45 mA
